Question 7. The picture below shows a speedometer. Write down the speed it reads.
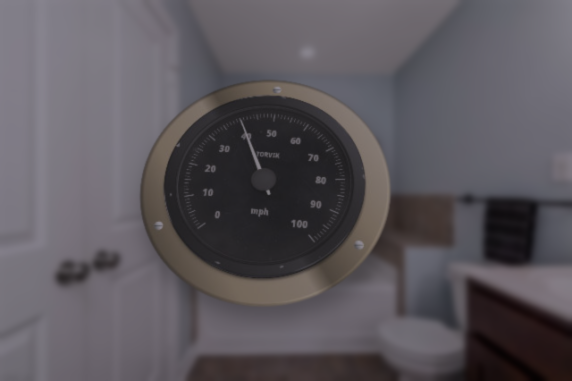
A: 40 mph
